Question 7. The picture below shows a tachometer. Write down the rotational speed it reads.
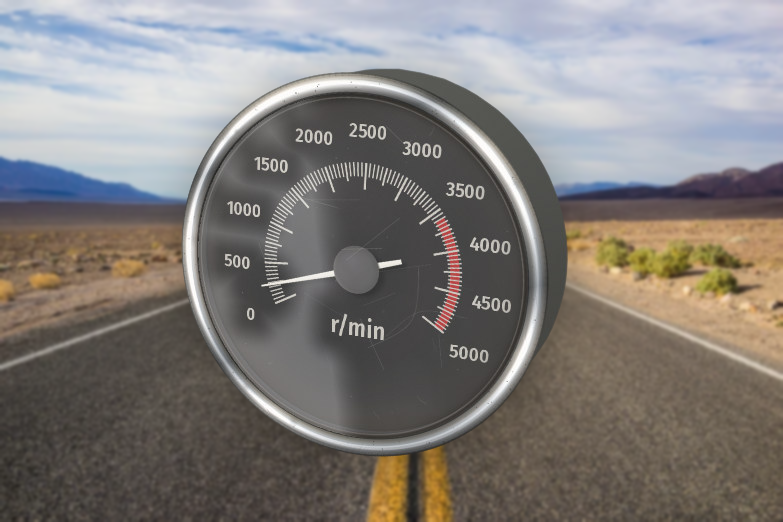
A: 250 rpm
